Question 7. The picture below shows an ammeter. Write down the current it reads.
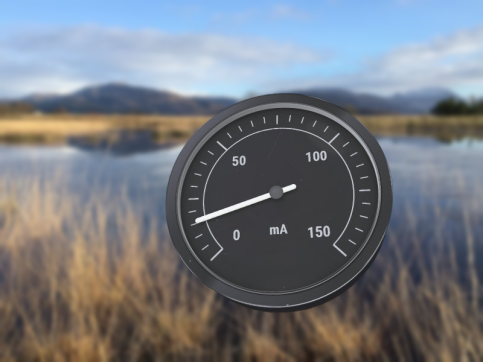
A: 15 mA
